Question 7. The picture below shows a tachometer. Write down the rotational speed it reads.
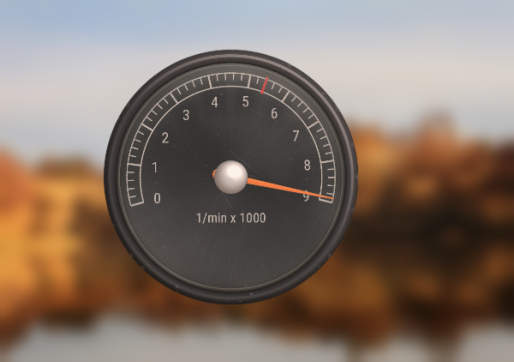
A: 8900 rpm
